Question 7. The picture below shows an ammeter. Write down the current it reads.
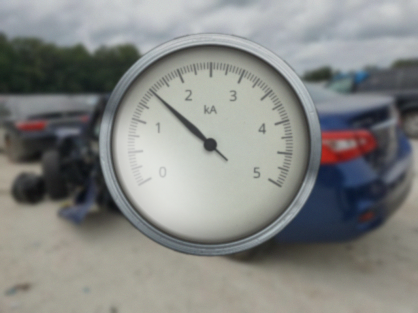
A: 1.5 kA
